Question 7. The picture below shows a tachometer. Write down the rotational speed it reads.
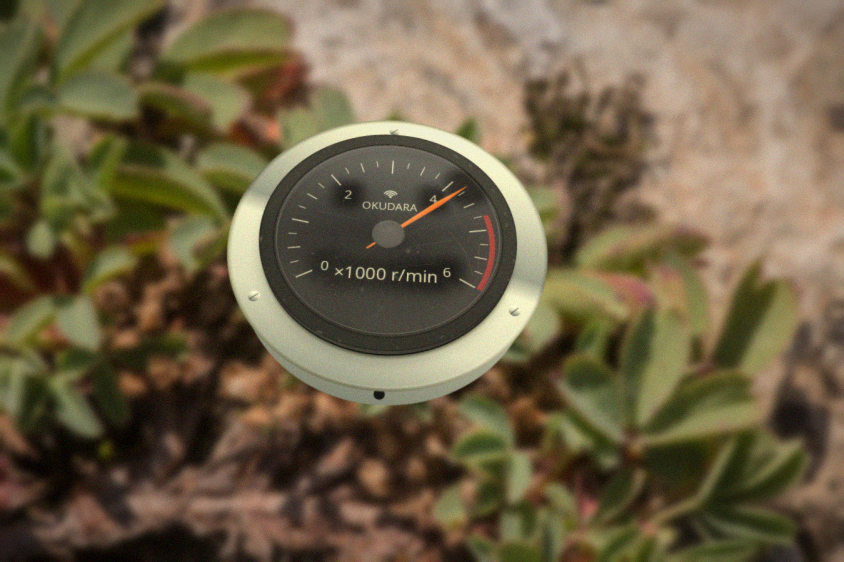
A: 4250 rpm
